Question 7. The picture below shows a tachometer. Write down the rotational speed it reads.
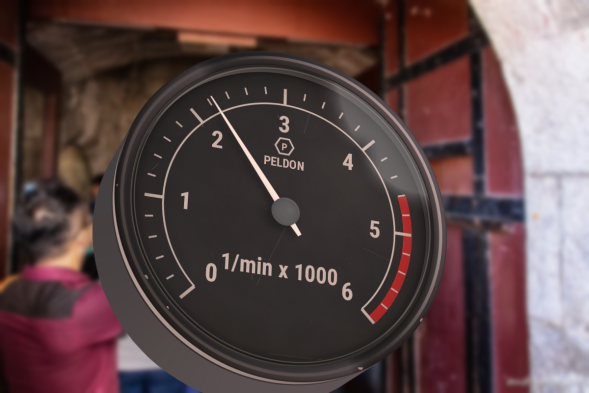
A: 2200 rpm
